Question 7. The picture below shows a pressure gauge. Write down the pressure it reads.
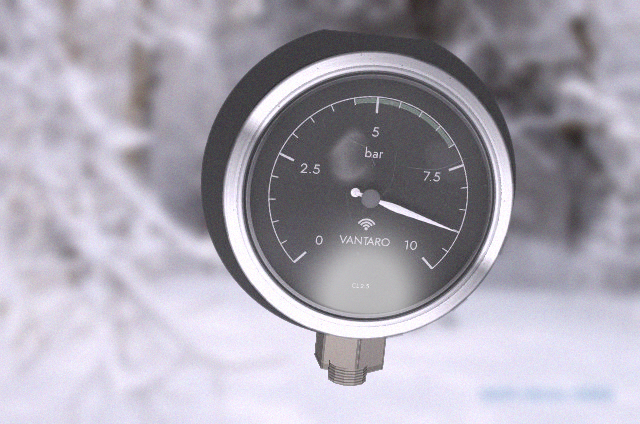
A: 9 bar
